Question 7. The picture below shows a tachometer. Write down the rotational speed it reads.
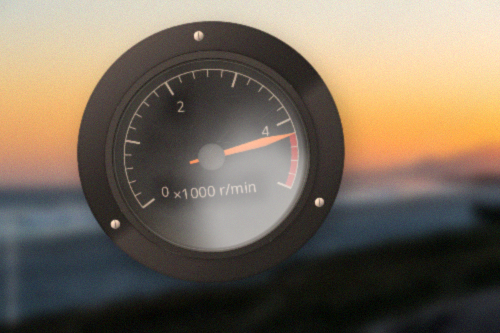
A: 4200 rpm
